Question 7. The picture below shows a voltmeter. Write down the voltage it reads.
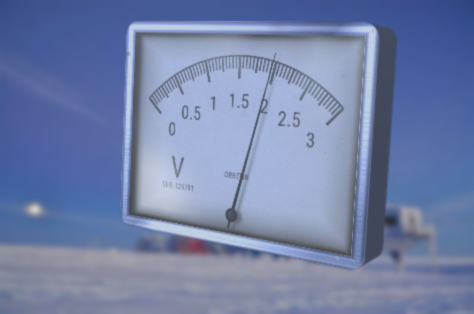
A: 2 V
